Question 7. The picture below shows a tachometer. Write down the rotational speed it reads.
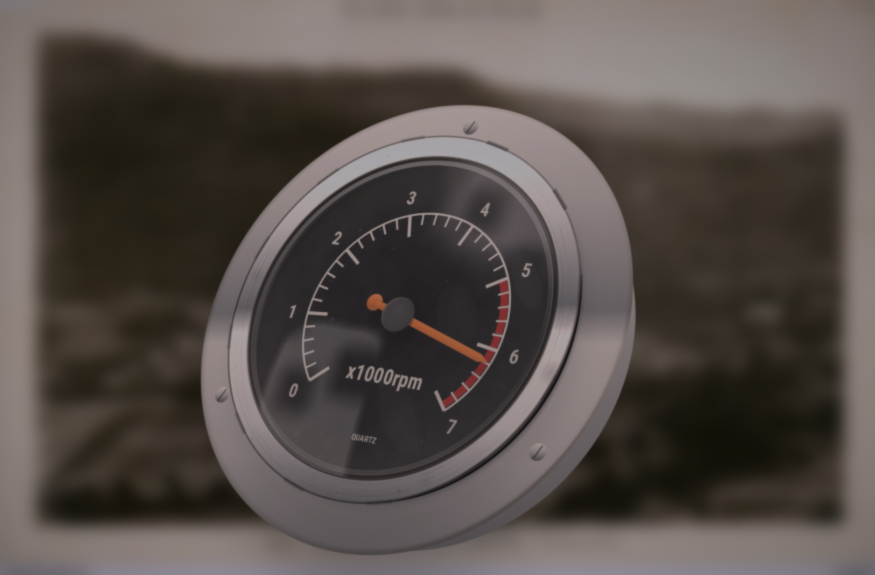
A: 6200 rpm
